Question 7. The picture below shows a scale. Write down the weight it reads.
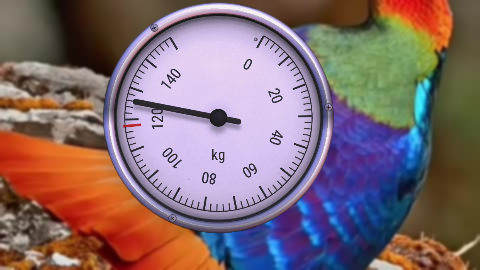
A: 126 kg
